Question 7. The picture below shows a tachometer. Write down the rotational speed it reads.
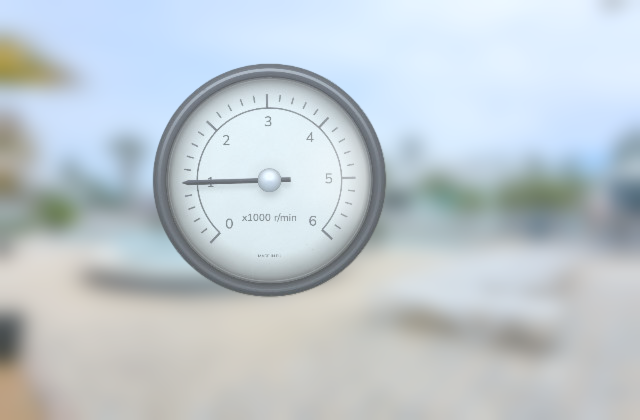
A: 1000 rpm
